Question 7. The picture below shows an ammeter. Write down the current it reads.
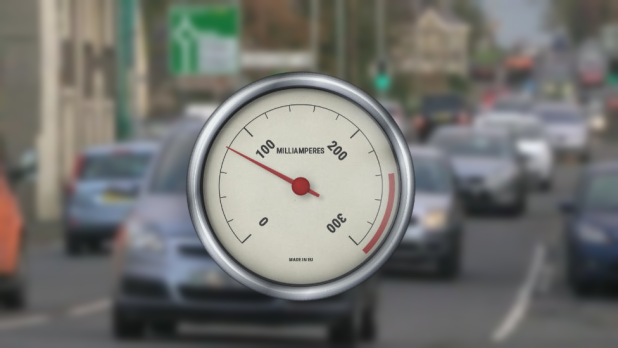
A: 80 mA
